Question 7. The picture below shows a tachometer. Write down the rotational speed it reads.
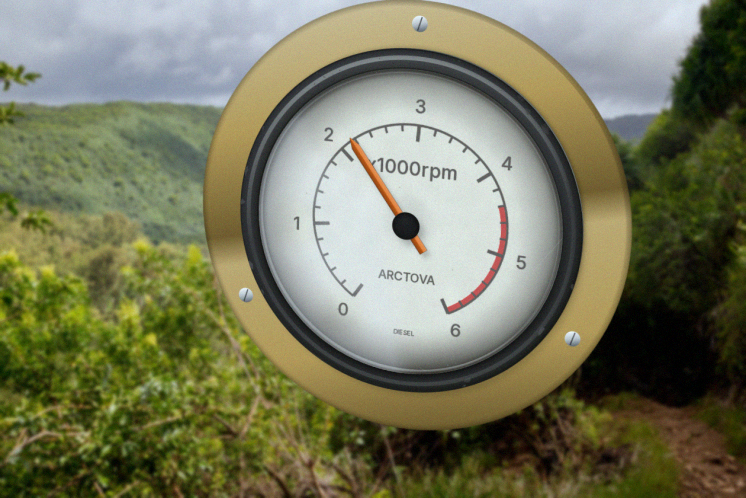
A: 2200 rpm
